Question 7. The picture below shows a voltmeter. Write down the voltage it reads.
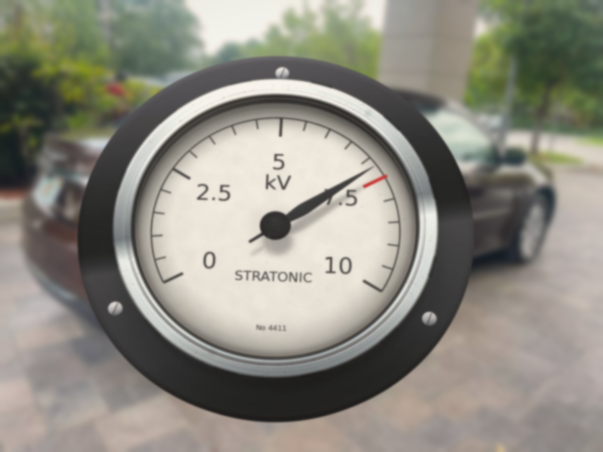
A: 7.25 kV
